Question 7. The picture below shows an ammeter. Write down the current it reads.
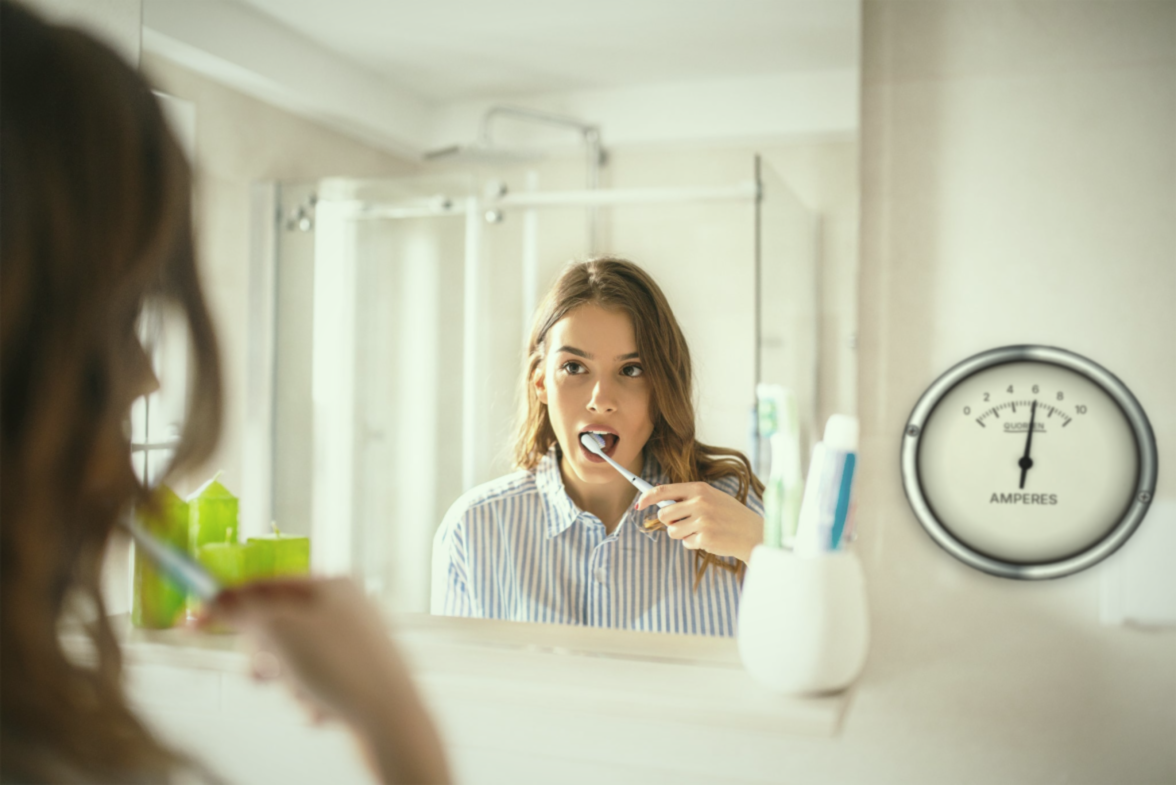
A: 6 A
